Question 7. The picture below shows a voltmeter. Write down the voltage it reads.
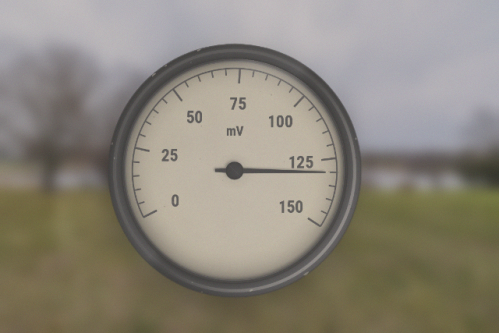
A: 130 mV
